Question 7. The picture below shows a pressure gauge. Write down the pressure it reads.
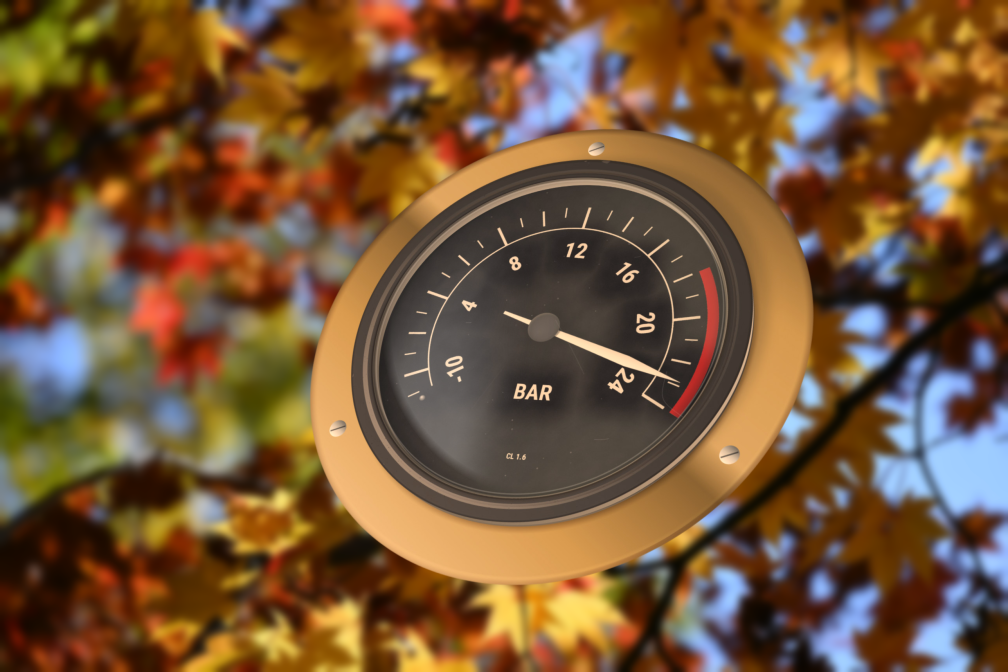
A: 23 bar
